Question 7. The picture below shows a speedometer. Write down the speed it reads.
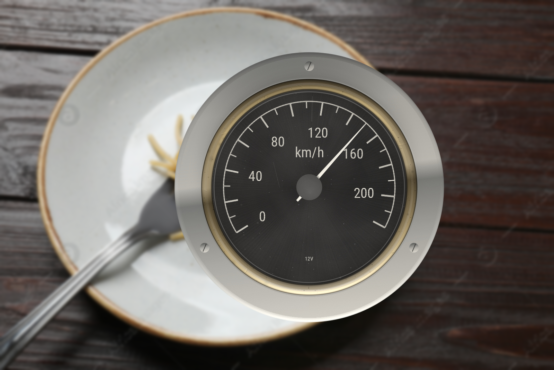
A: 150 km/h
